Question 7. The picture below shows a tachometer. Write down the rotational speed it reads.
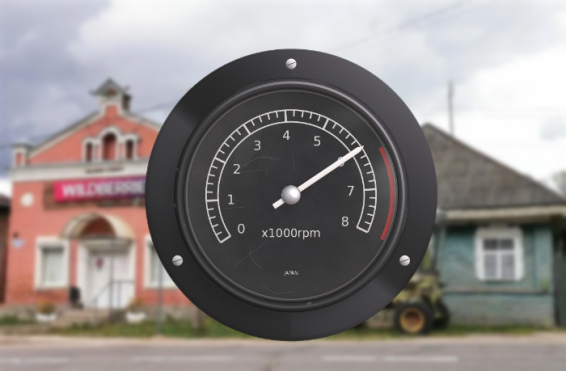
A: 6000 rpm
